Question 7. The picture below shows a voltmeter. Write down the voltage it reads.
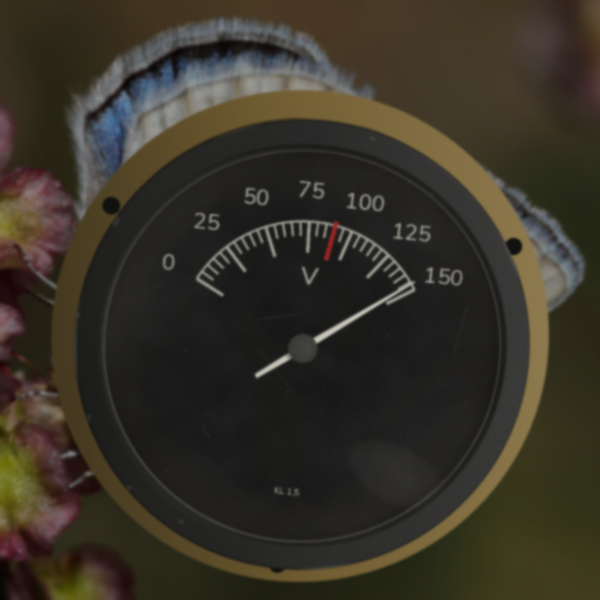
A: 145 V
